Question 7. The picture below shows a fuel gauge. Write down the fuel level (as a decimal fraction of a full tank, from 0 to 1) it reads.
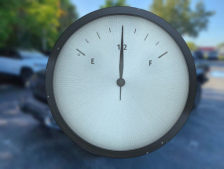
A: 0.5
